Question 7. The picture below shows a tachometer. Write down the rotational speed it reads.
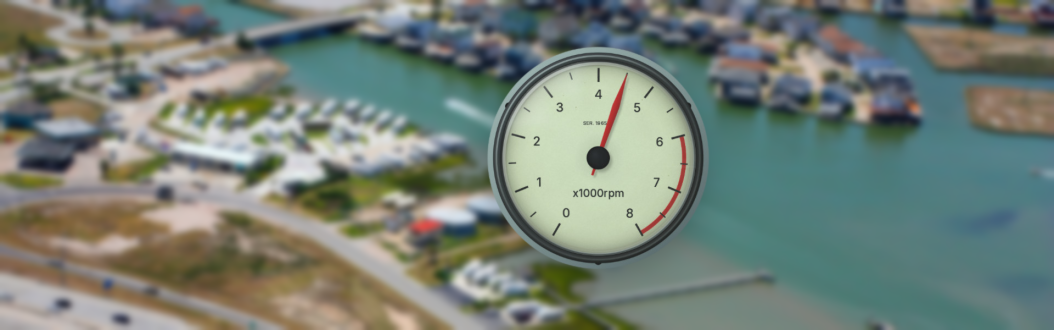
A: 4500 rpm
